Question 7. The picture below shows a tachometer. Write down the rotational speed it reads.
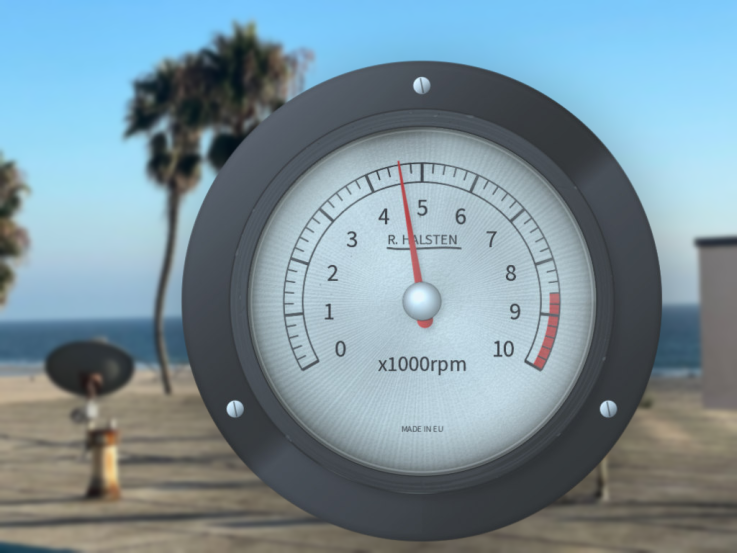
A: 4600 rpm
